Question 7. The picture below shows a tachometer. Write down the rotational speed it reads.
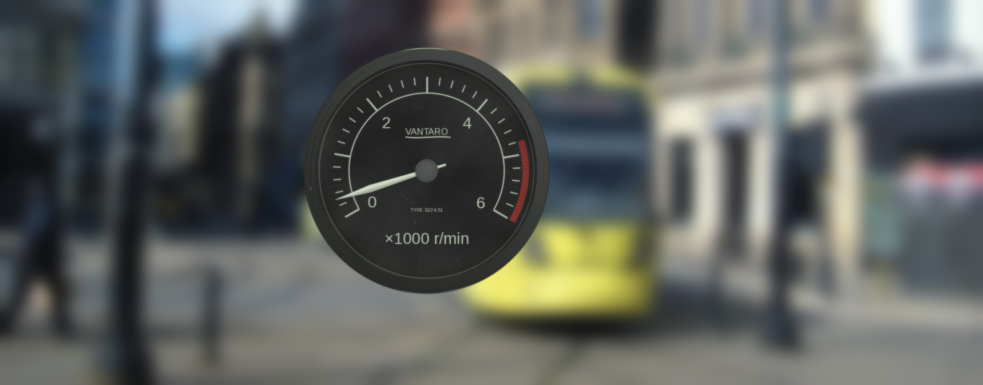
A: 300 rpm
